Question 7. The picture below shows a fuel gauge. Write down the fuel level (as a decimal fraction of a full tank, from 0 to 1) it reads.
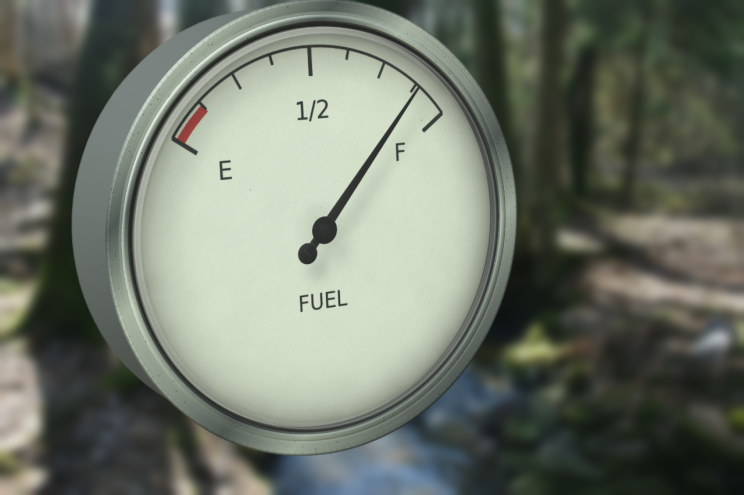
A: 0.875
